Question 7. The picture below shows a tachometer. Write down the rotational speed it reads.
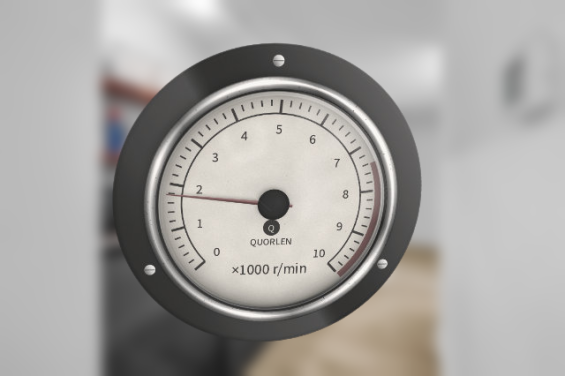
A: 1800 rpm
